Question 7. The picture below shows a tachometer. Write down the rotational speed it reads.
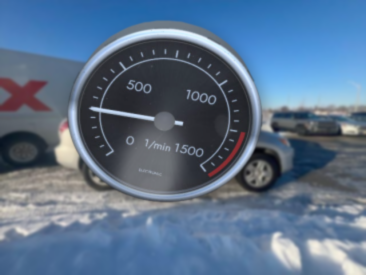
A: 250 rpm
